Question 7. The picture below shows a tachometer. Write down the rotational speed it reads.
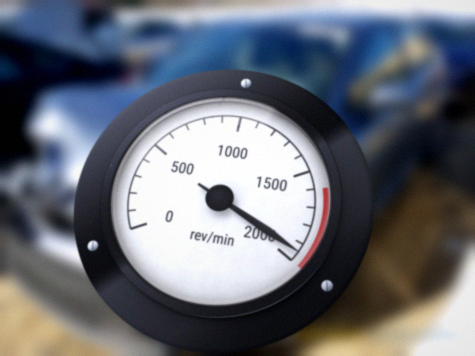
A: 1950 rpm
